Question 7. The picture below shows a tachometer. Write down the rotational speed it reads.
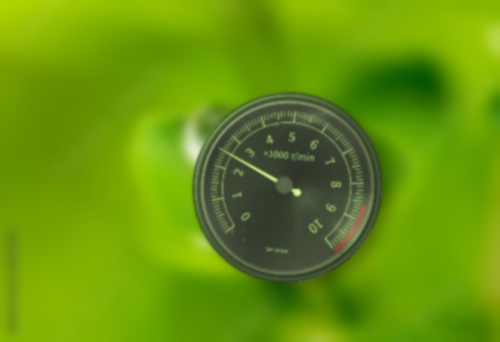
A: 2500 rpm
